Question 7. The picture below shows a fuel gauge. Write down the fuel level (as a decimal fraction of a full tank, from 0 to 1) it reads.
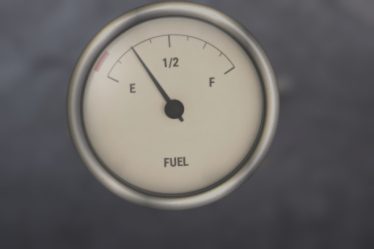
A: 0.25
